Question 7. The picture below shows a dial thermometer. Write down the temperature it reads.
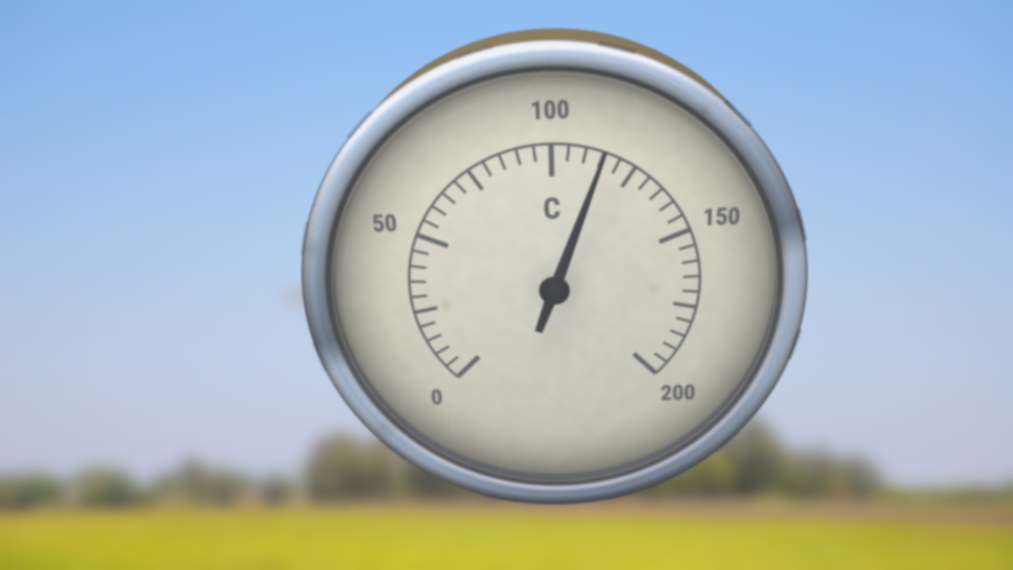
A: 115 °C
